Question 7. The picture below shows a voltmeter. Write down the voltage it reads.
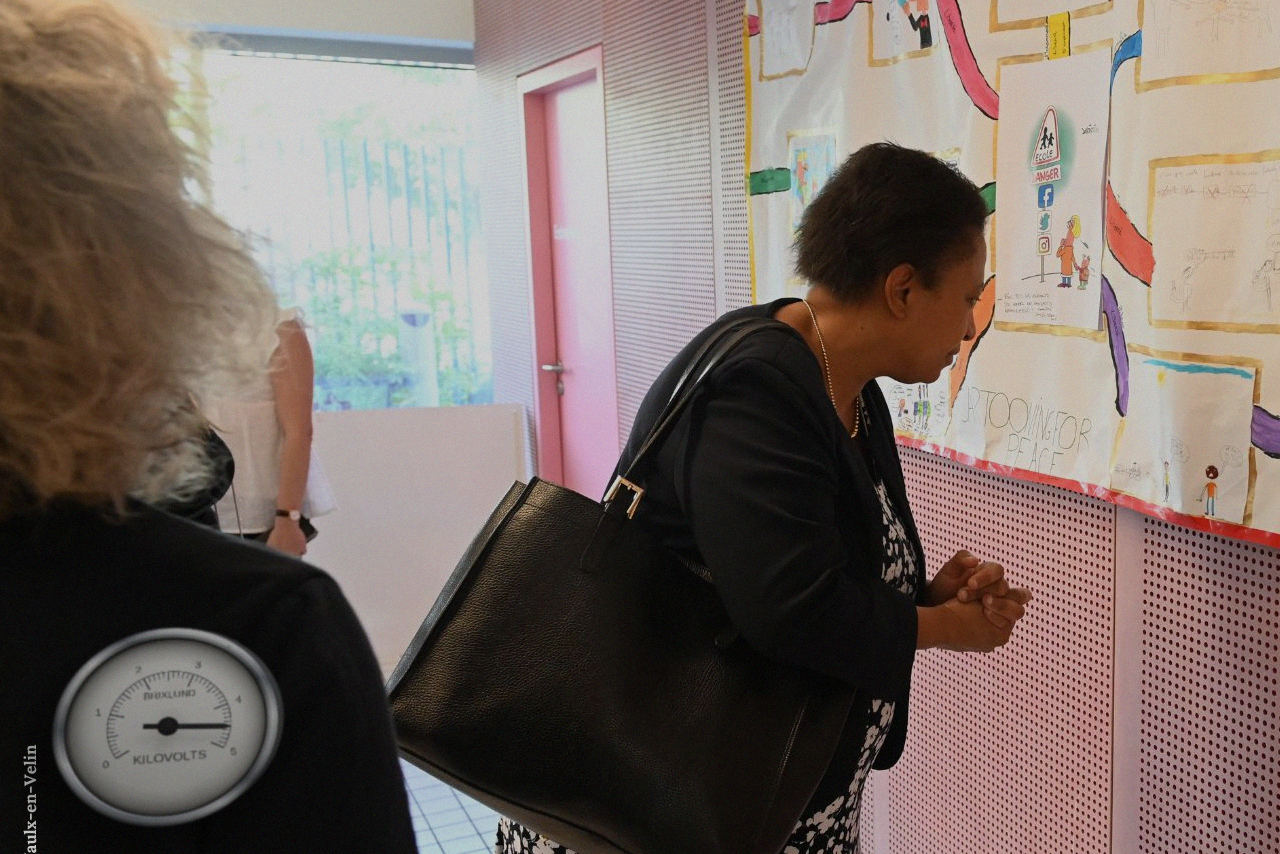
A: 4.5 kV
